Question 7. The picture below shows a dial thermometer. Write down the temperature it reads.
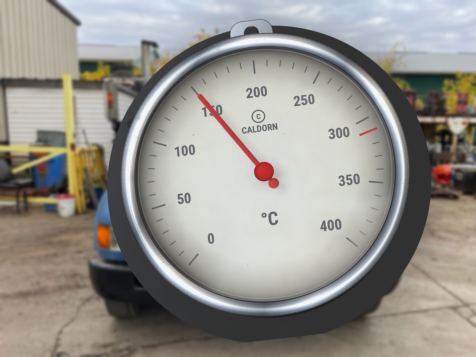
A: 150 °C
